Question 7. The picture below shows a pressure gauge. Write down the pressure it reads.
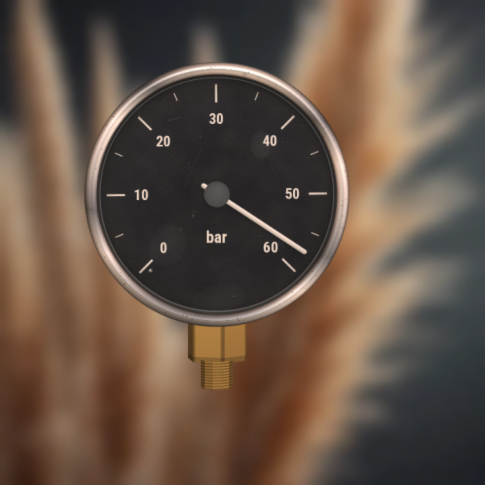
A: 57.5 bar
